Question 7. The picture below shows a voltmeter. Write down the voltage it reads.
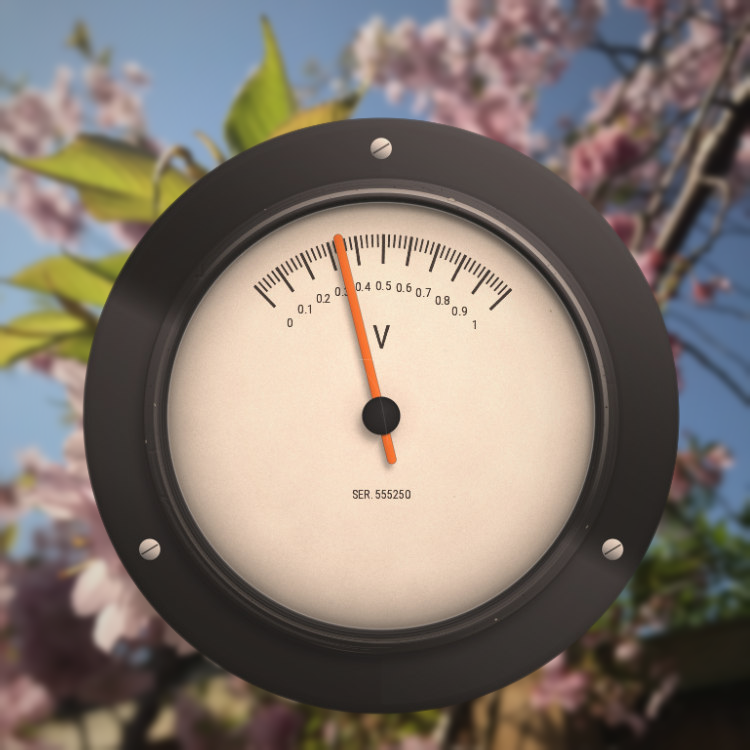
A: 0.34 V
